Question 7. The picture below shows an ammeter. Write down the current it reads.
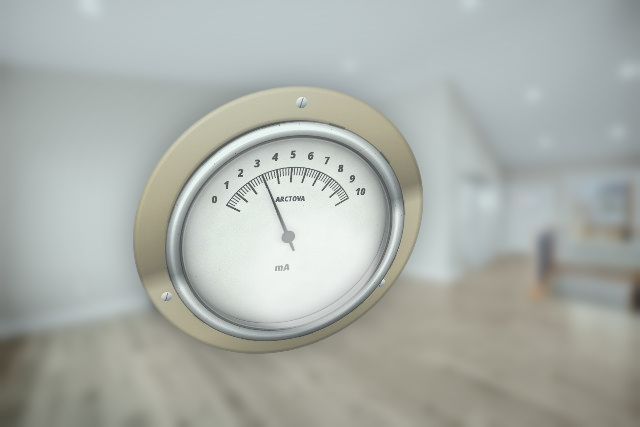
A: 3 mA
